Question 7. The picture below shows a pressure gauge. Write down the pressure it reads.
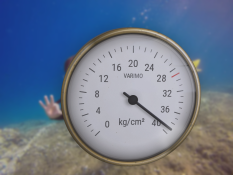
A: 39 kg/cm²
